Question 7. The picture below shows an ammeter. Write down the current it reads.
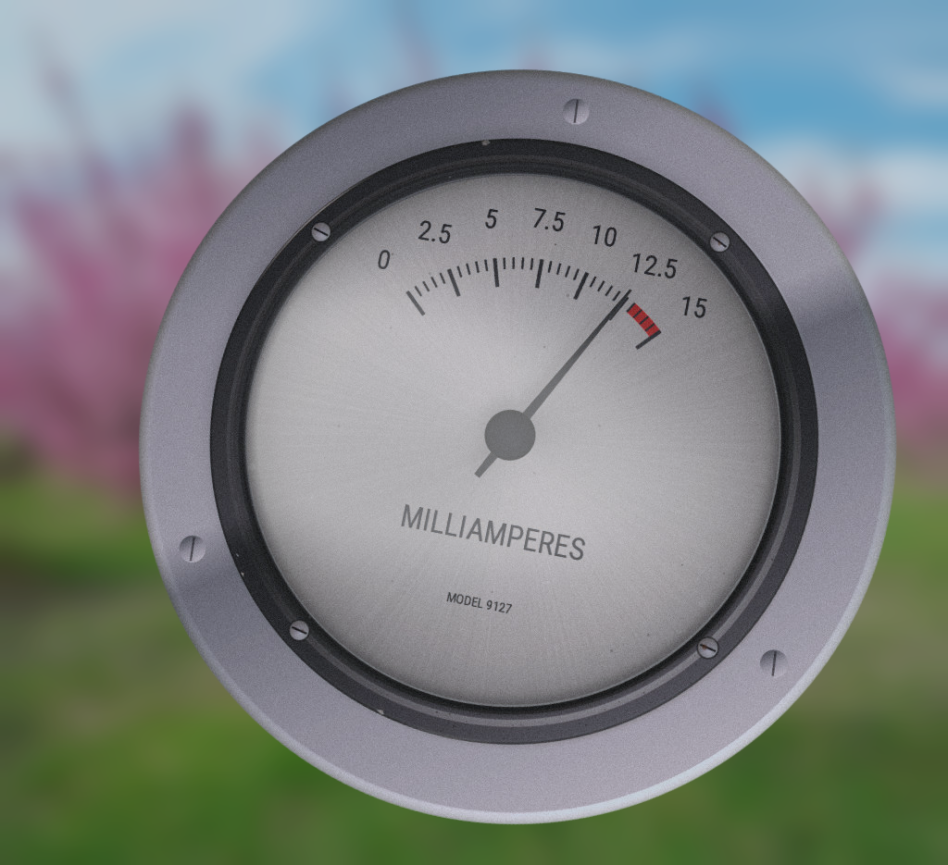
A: 12.5 mA
